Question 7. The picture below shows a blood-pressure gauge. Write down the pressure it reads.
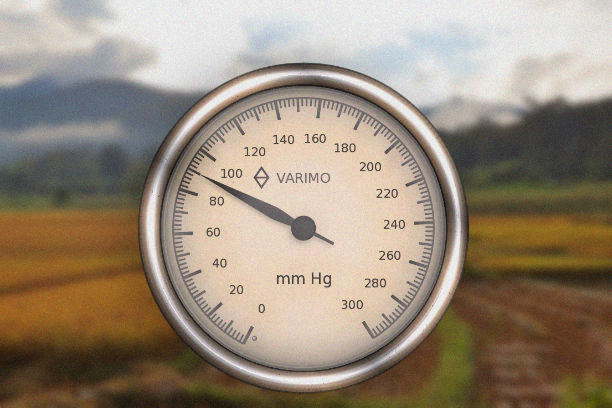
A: 90 mmHg
